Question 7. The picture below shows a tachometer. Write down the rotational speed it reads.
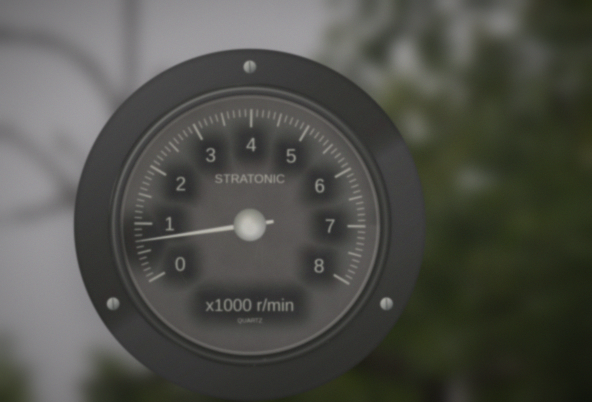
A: 700 rpm
